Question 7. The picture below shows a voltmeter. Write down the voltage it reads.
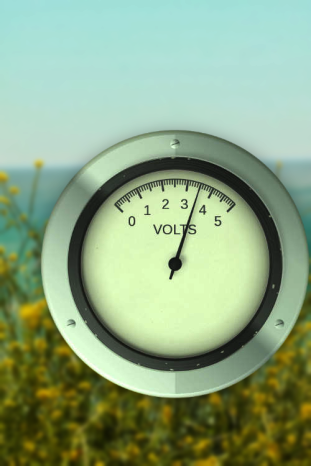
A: 3.5 V
